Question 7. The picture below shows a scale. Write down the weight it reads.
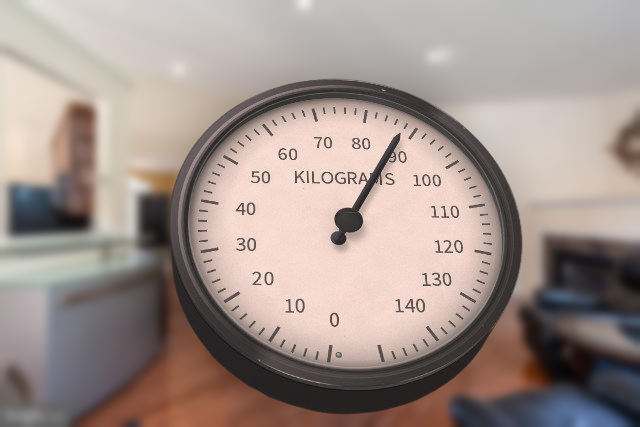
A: 88 kg
